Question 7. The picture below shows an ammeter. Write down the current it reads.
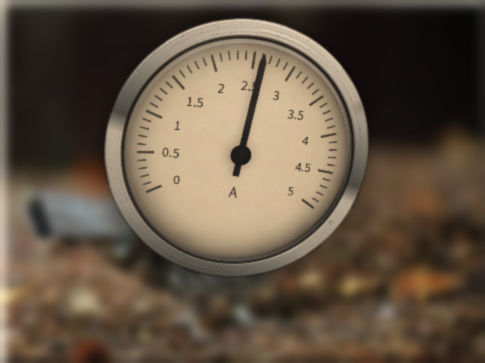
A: 2.6 A
